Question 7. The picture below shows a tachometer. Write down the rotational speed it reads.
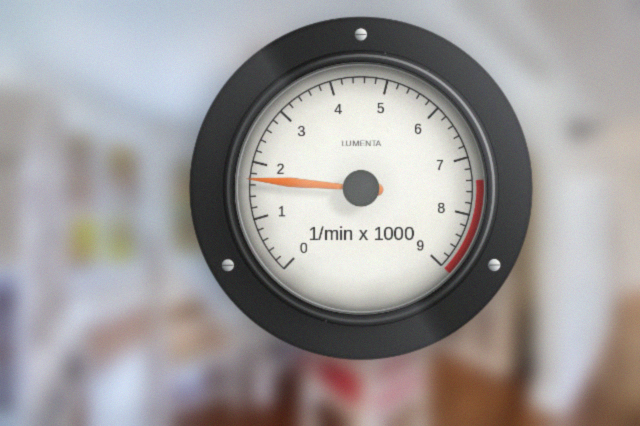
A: 1700 rpm
